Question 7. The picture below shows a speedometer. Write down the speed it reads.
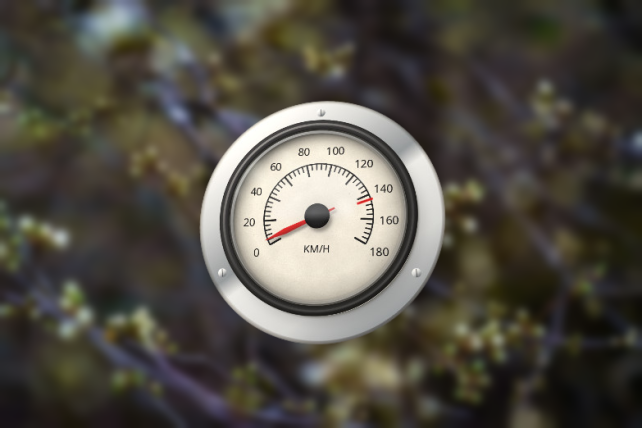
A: 4 km/h
